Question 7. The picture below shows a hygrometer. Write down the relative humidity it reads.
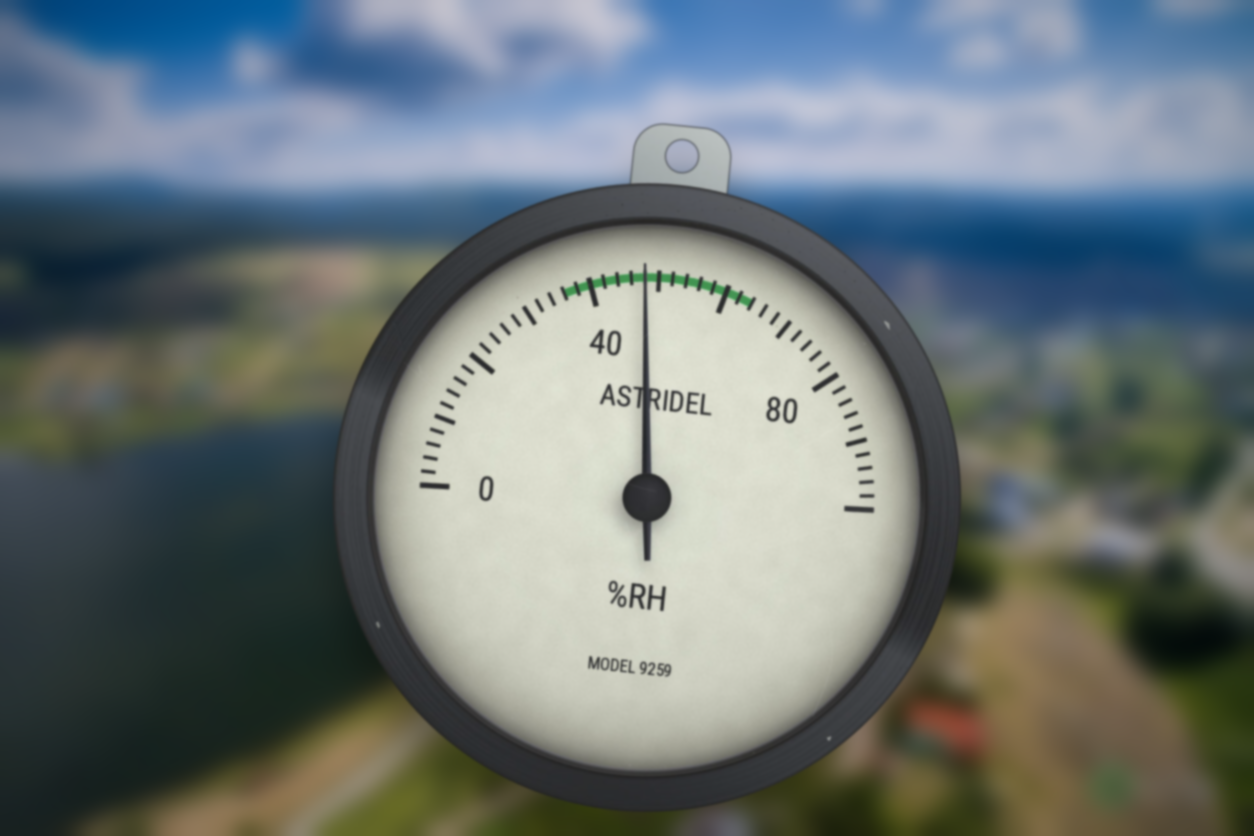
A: 48 %
